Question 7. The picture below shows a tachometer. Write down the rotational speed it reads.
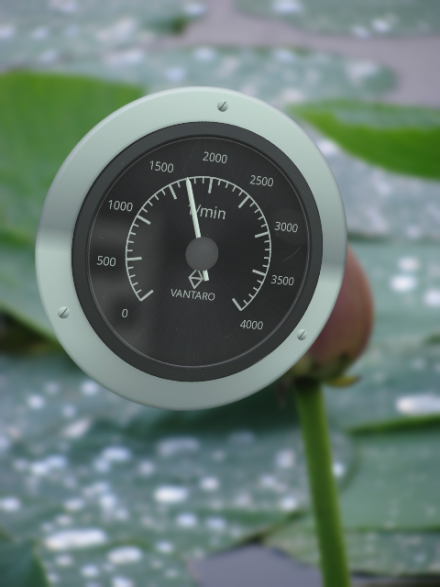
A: 1700 rpm
